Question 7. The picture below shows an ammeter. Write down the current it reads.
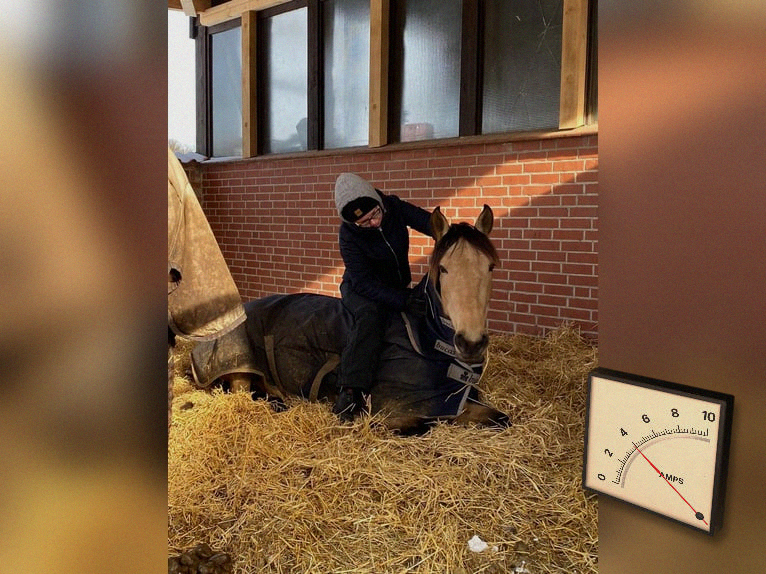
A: 4 A
